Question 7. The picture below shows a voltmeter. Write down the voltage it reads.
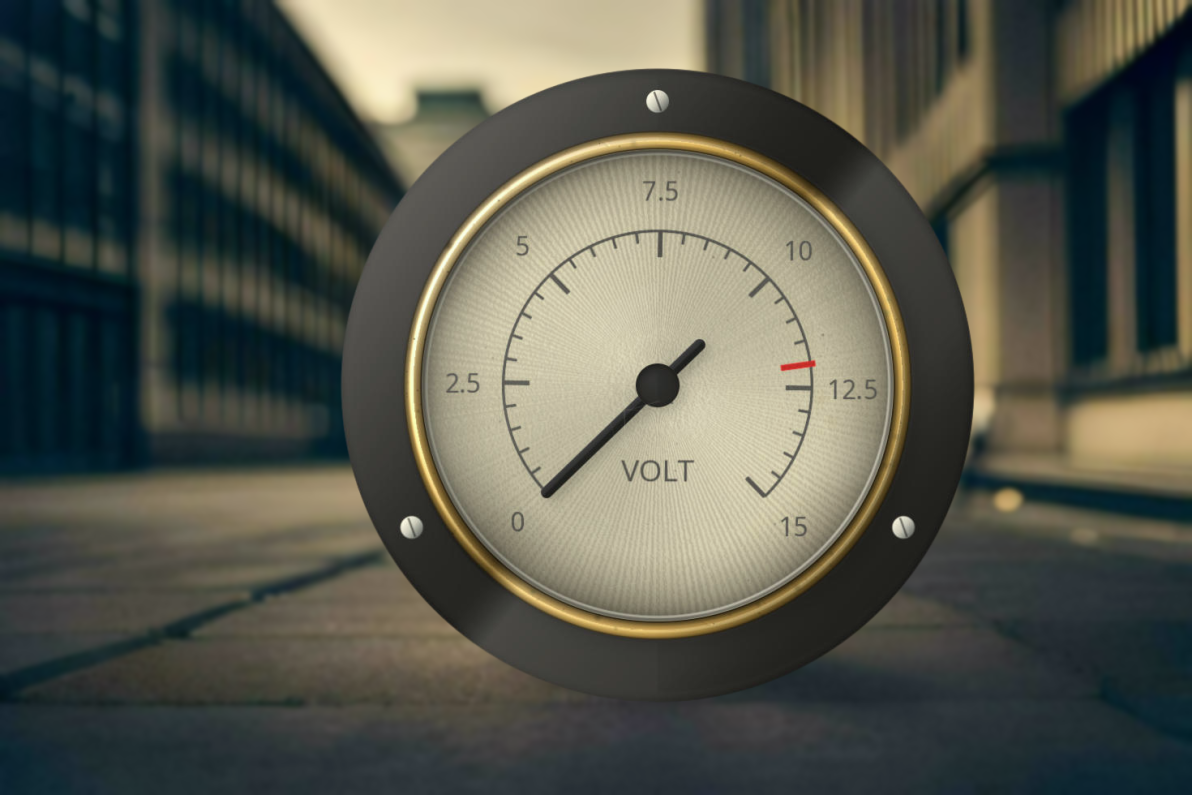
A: 0 V
